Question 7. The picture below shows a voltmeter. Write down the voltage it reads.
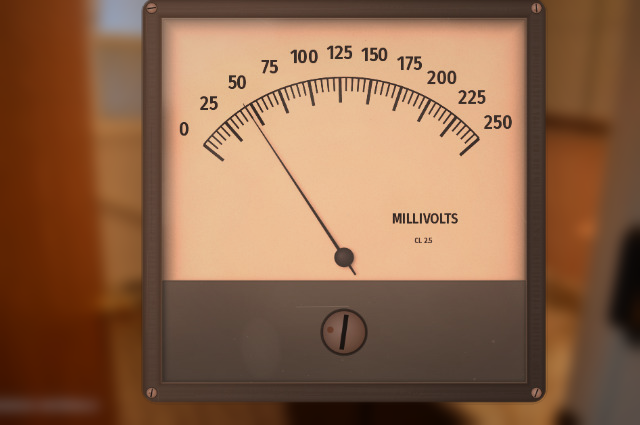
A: 45 mV
